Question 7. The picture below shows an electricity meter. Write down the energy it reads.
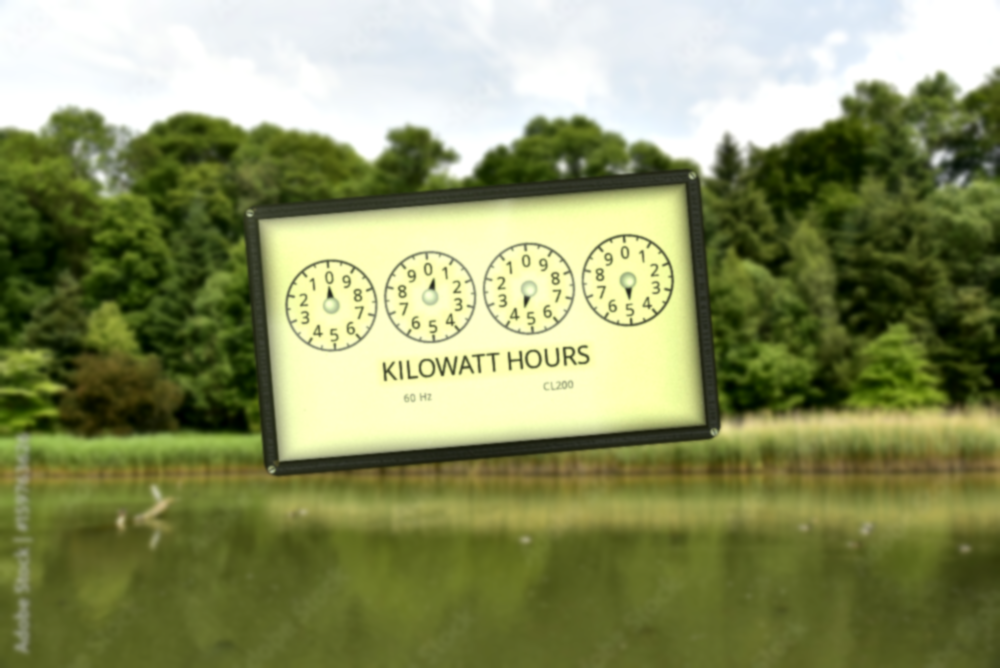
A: 45 kWh
